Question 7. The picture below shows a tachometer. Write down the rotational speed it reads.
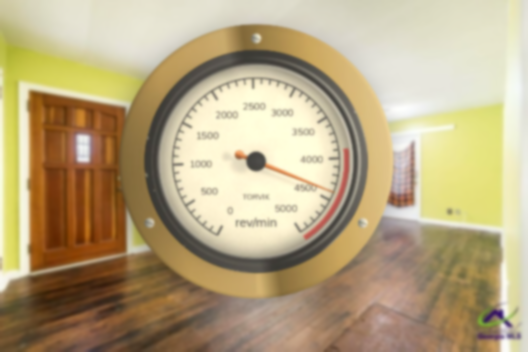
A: 4400 rpm
